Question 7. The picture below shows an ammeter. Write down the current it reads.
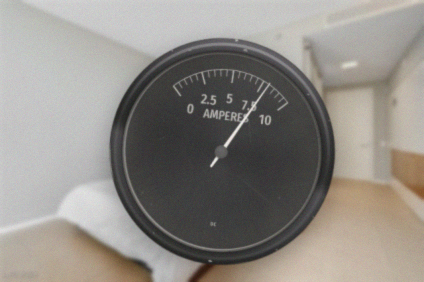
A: 8 A
